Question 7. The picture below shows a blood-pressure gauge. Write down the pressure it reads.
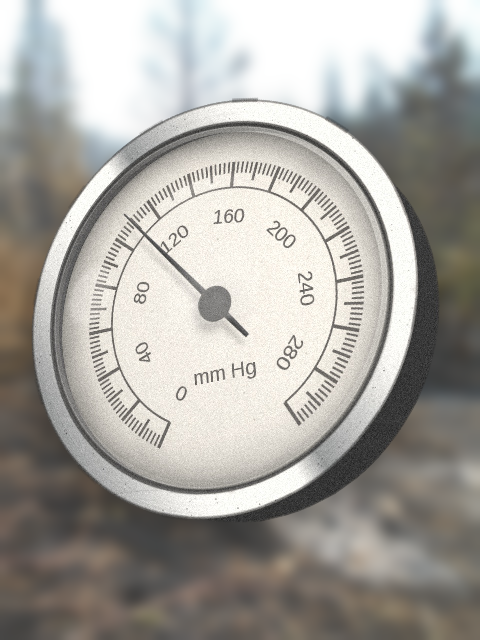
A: 110 mmHg
